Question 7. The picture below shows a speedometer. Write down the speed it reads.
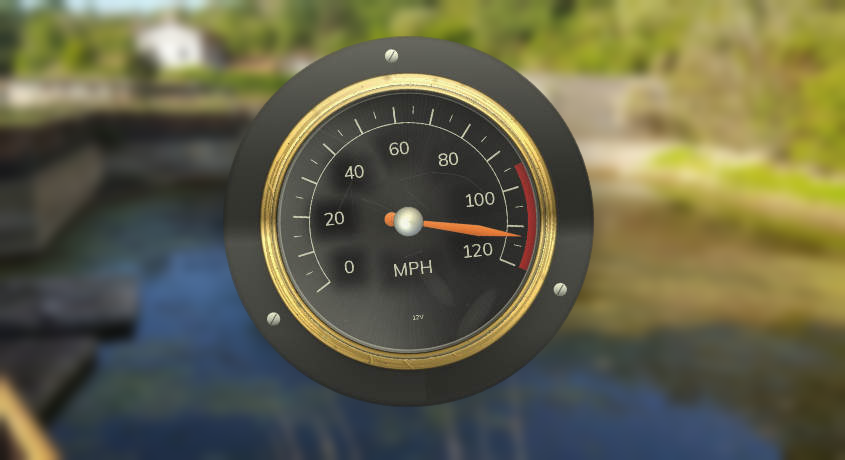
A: 112.5 mph
